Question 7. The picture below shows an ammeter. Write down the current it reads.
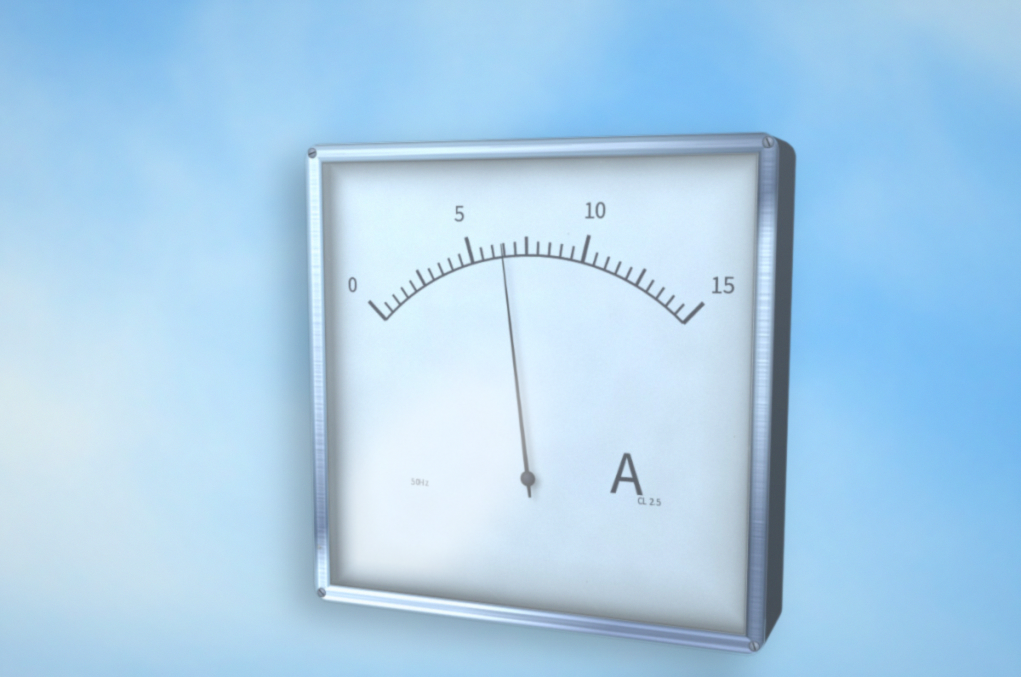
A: 6.5 A
